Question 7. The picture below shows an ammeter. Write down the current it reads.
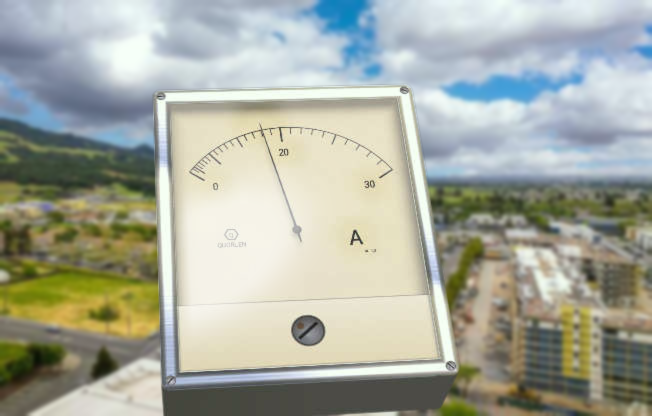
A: 18 A
